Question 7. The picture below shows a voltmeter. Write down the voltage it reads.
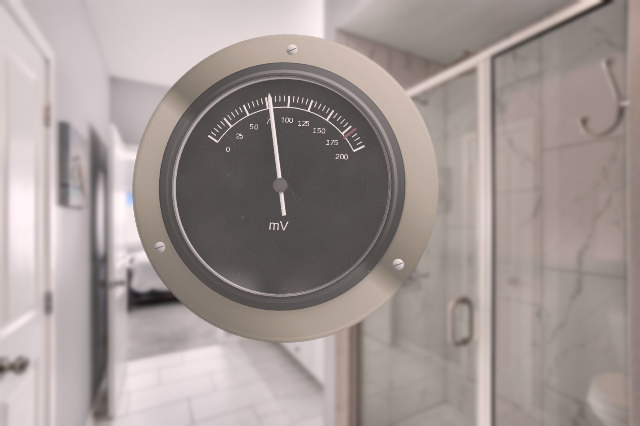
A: 80 mV
